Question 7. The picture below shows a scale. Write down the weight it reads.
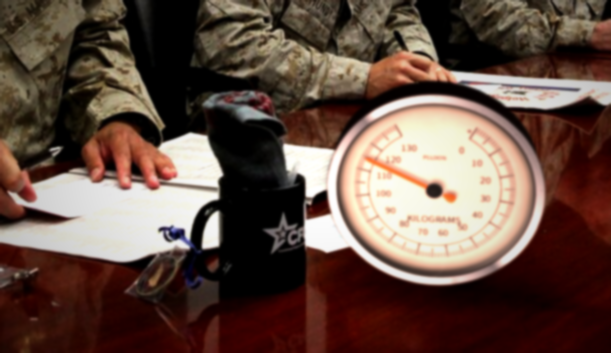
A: 115 kg
